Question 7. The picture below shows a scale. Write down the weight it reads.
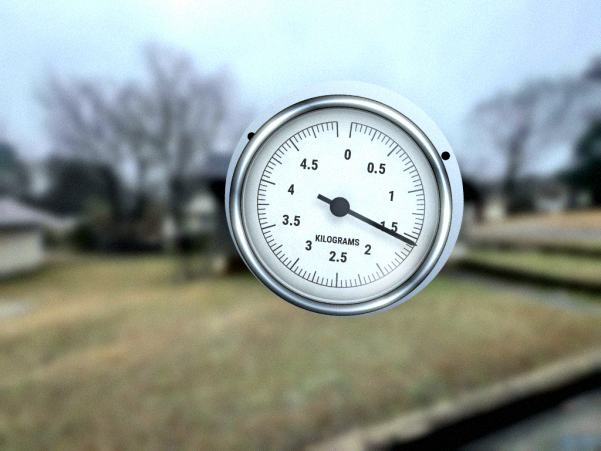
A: 1.55 kg
